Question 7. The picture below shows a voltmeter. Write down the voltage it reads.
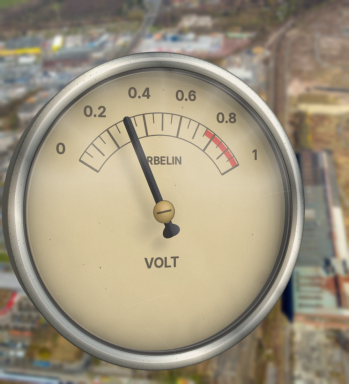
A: 0.3 V
